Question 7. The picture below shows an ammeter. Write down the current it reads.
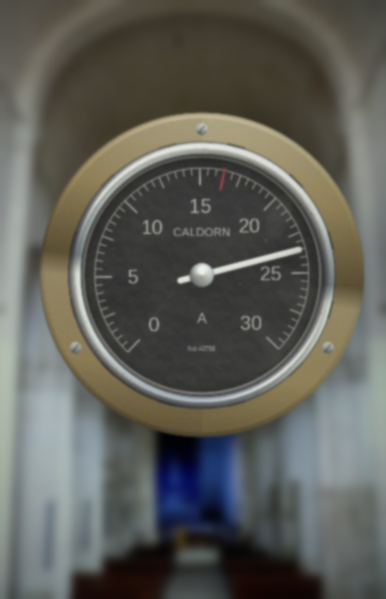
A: 23.5 A
